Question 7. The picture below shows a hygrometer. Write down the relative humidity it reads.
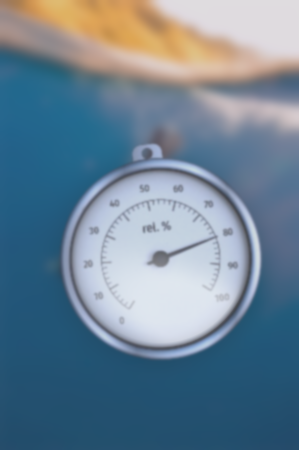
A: 80 %
